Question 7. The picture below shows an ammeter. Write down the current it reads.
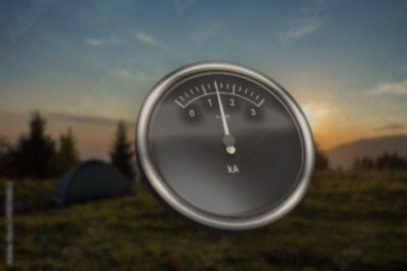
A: 1.4 kA
